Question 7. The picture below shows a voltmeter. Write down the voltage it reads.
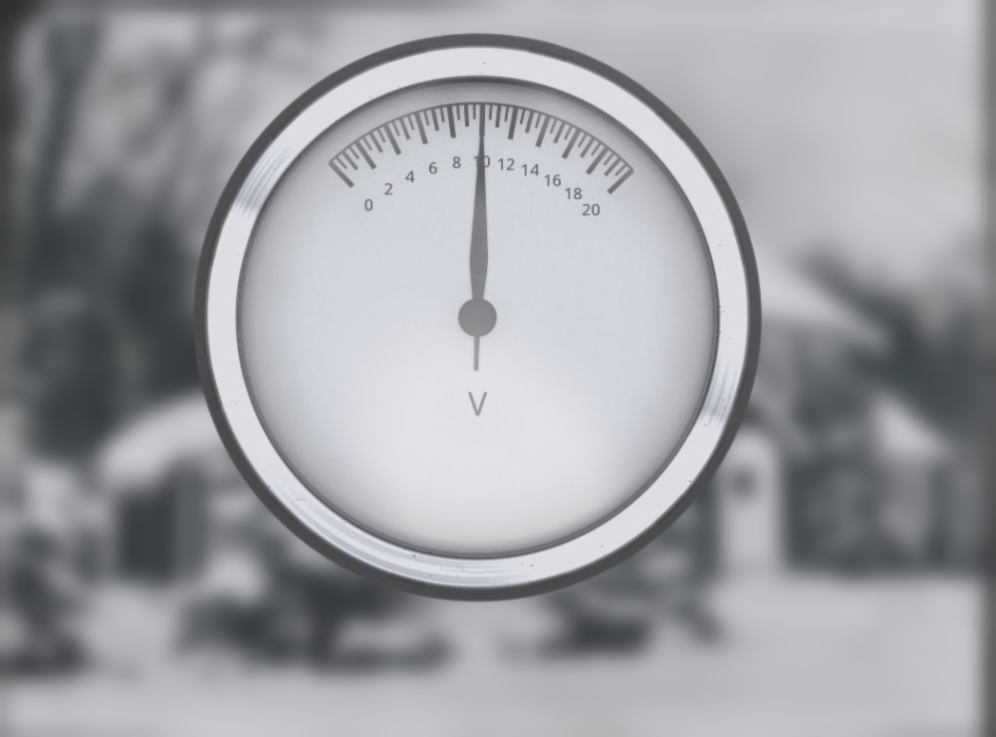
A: 10 V
